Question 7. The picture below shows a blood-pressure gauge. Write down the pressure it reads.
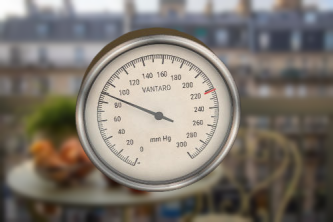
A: 90 mmHg
